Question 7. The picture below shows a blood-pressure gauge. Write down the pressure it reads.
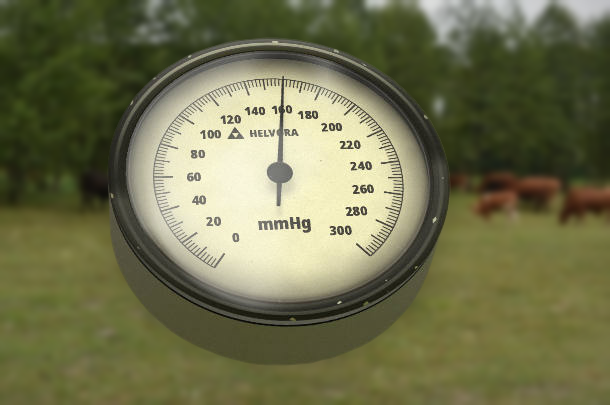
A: 160 mmHg
